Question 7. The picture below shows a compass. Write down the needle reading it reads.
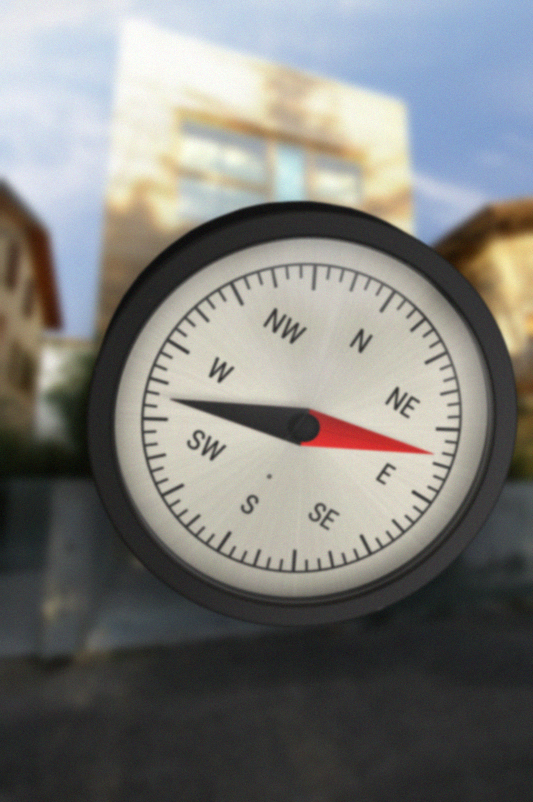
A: 70 °
